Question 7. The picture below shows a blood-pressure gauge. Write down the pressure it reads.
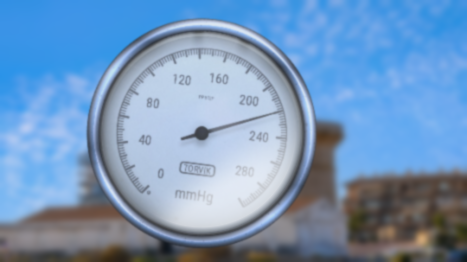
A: 220 mmHg
